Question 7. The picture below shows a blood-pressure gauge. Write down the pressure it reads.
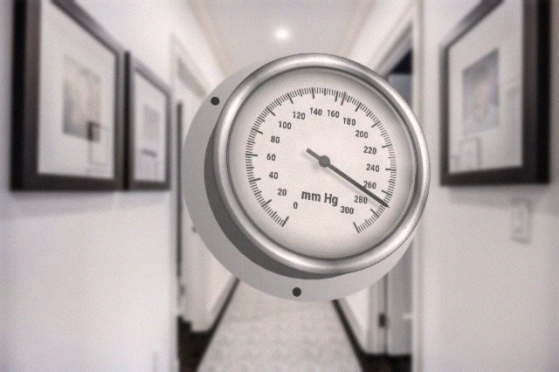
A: 270 mmHg
